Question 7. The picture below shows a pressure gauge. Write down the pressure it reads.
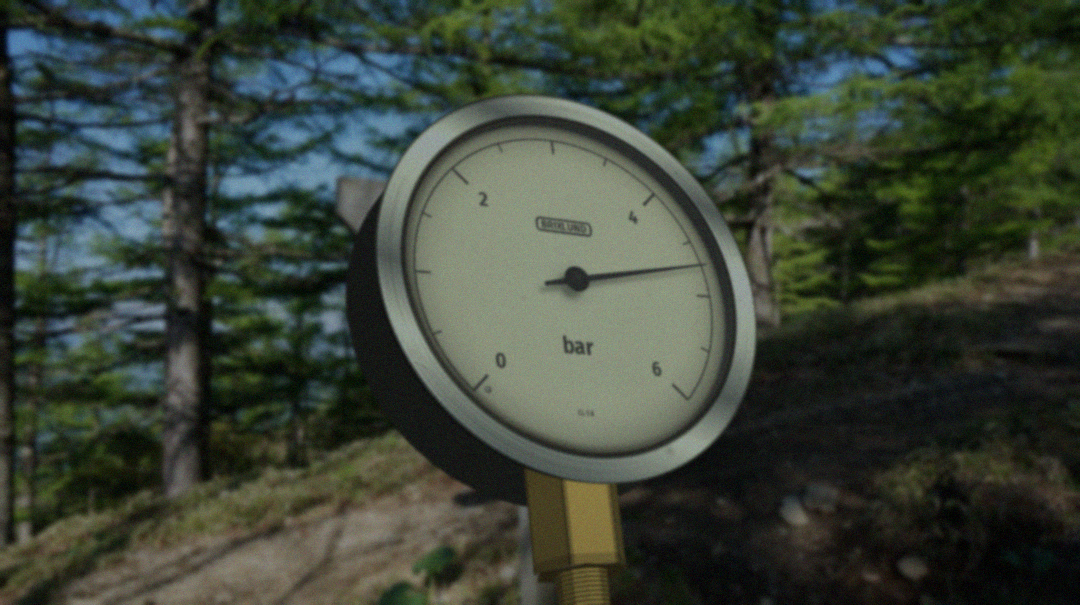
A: 4.75 bar
